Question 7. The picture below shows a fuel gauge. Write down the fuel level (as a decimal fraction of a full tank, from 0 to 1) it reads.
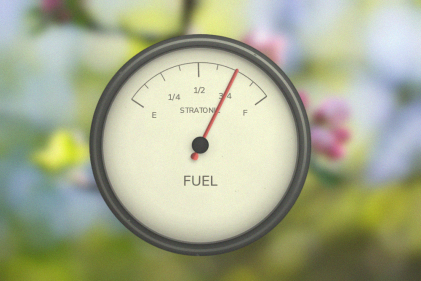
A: 0.75
